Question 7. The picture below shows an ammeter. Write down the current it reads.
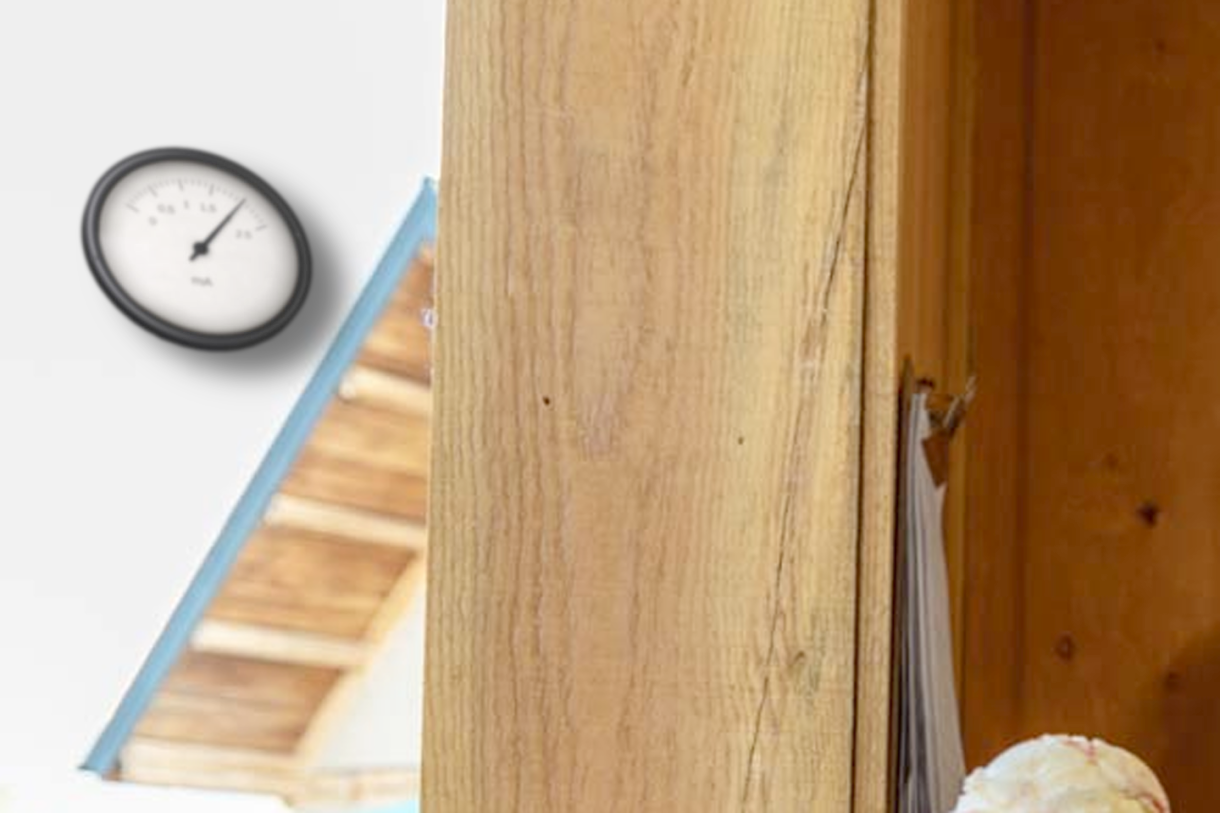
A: 2 mA
